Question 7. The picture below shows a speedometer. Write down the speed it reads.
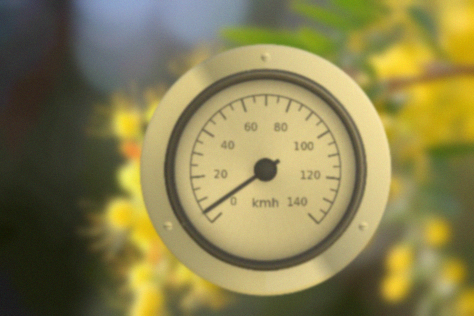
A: 5 km/h
